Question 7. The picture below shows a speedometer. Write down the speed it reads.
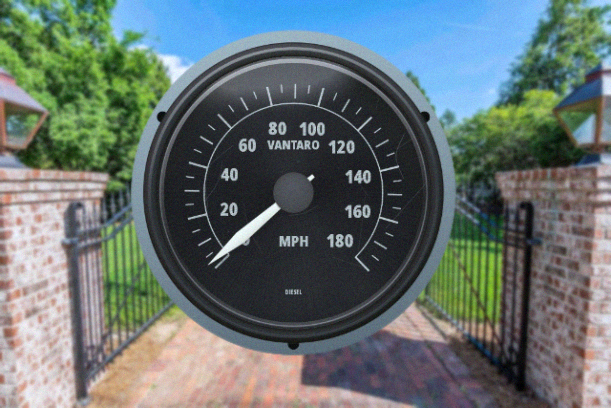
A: 2.5 mph
